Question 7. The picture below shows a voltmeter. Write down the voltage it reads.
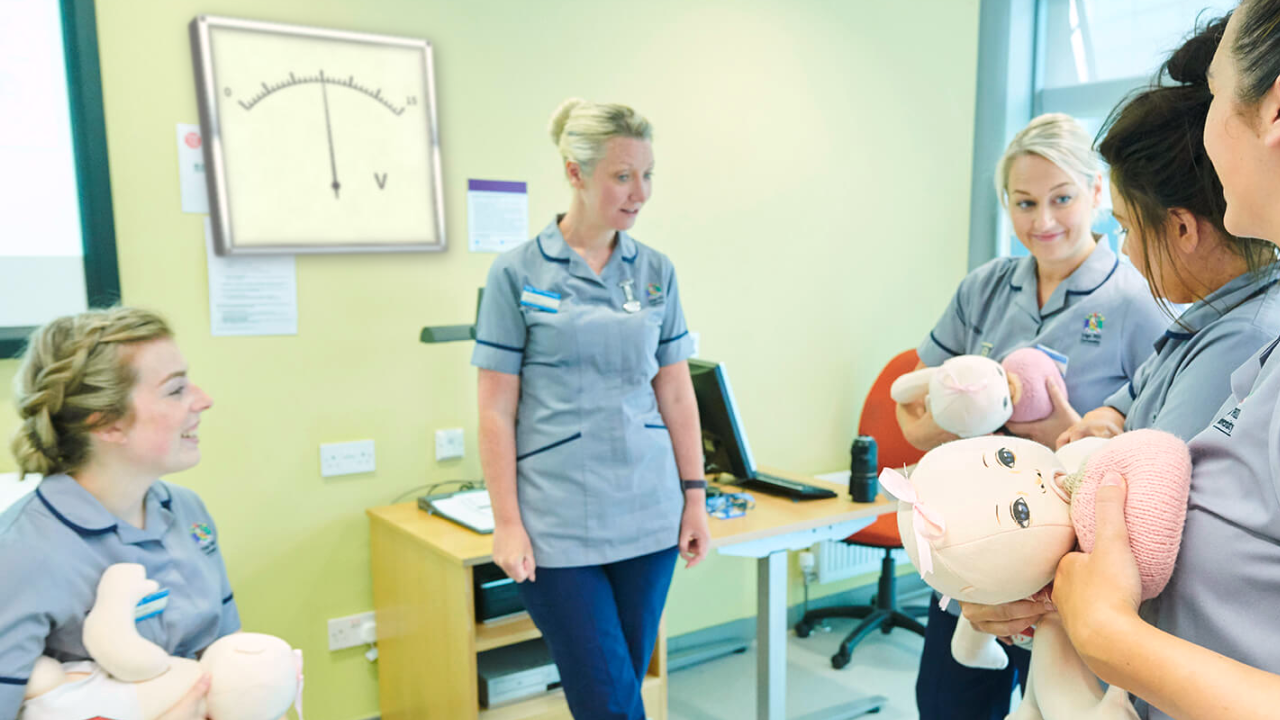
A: 7.5 V
